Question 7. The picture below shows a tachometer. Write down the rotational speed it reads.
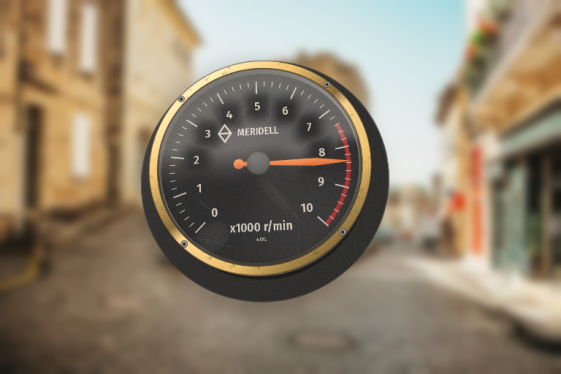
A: 8400 rpm
